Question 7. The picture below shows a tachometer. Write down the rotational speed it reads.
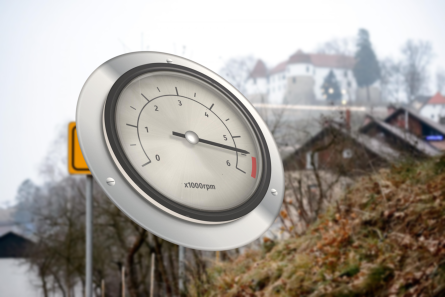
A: 5500 rpm
